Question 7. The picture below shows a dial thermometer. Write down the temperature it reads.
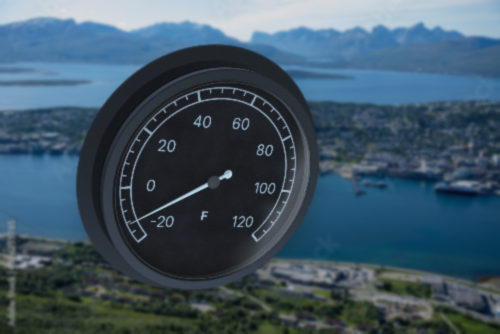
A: -12 °F
